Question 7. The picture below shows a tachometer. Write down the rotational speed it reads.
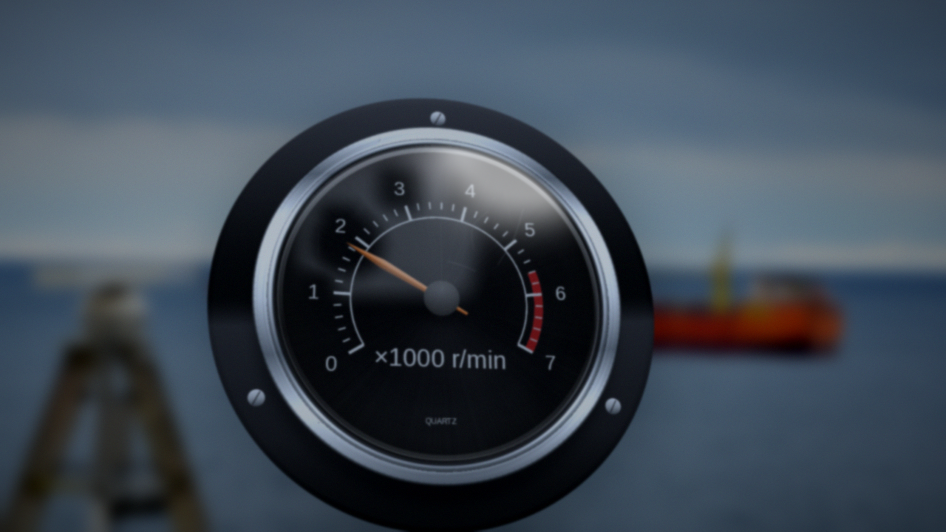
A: 1800 rpm
